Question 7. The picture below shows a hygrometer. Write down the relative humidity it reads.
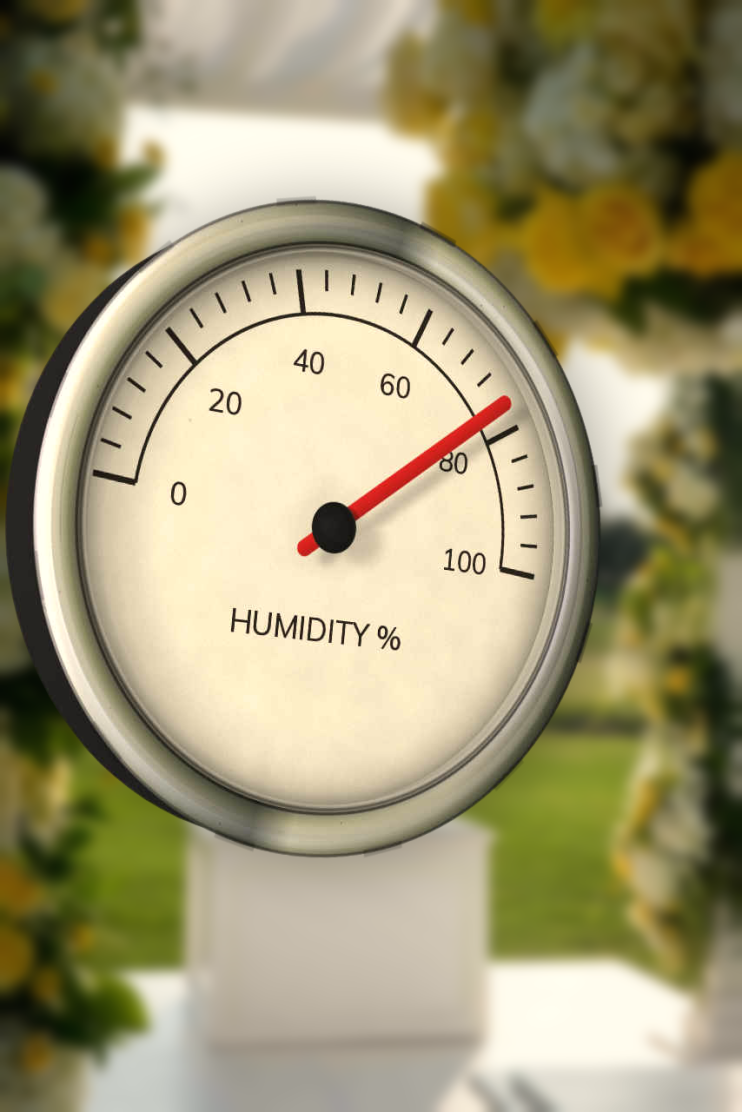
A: 76 %
